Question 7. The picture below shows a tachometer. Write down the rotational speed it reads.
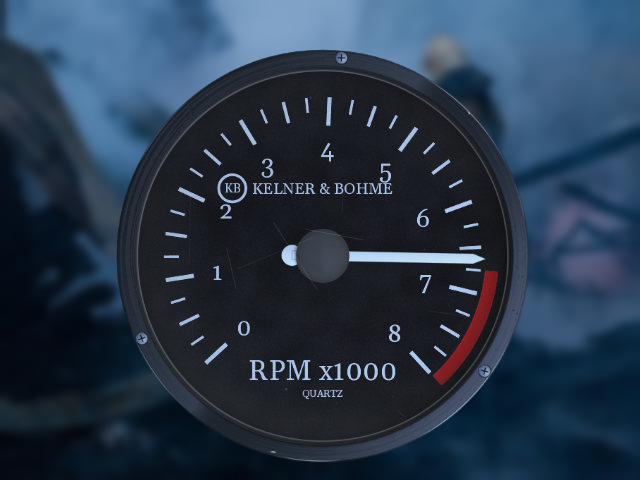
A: 6625 rpm
